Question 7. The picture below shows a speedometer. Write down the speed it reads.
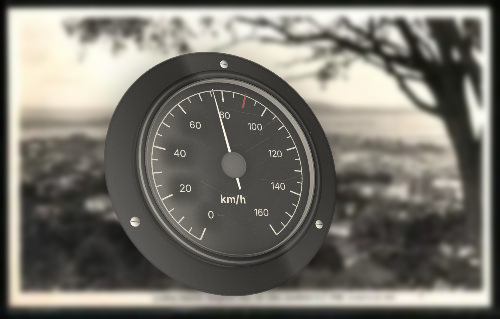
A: 75 km/h
